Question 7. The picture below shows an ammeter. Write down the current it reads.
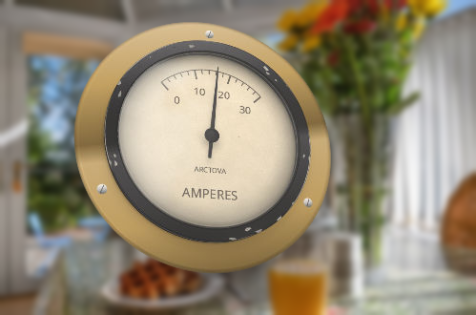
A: 16 A
